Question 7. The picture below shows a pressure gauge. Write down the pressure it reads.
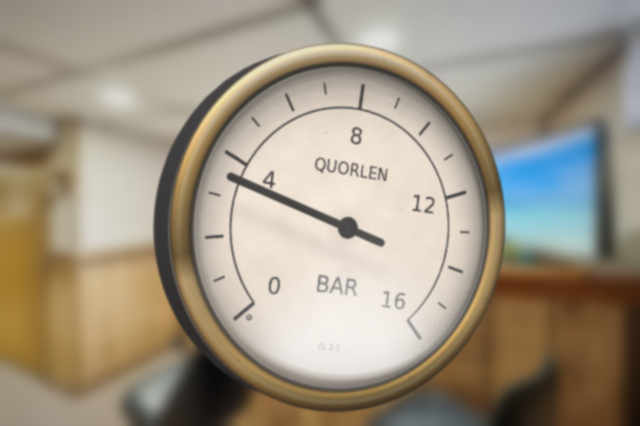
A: 3.5 bar
